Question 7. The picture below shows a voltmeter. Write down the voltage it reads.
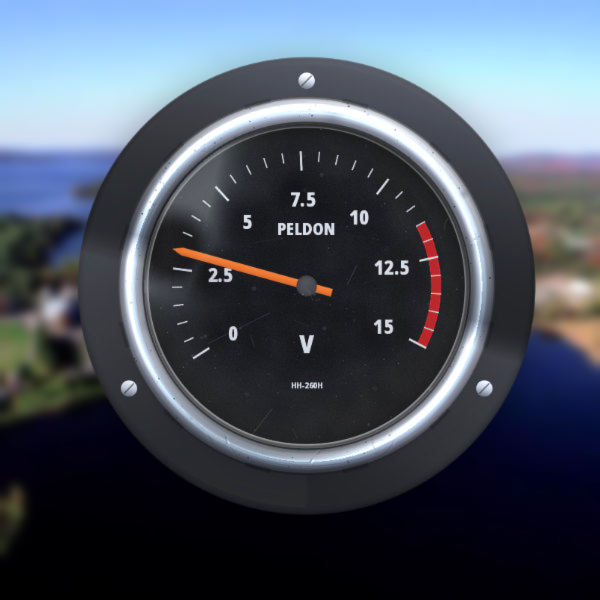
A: 3 V
